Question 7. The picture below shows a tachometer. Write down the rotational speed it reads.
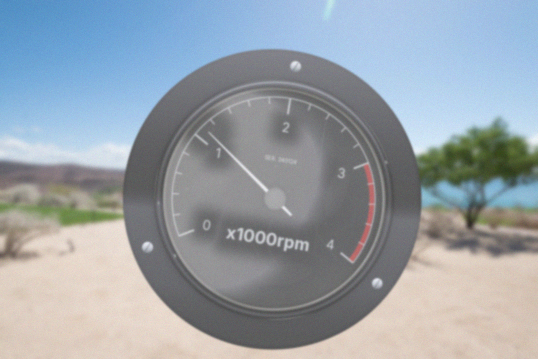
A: 1100 rpm
